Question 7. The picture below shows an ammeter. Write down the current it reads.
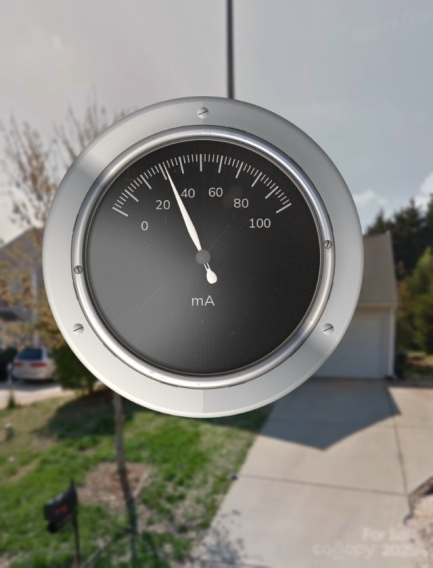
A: 32 mA
